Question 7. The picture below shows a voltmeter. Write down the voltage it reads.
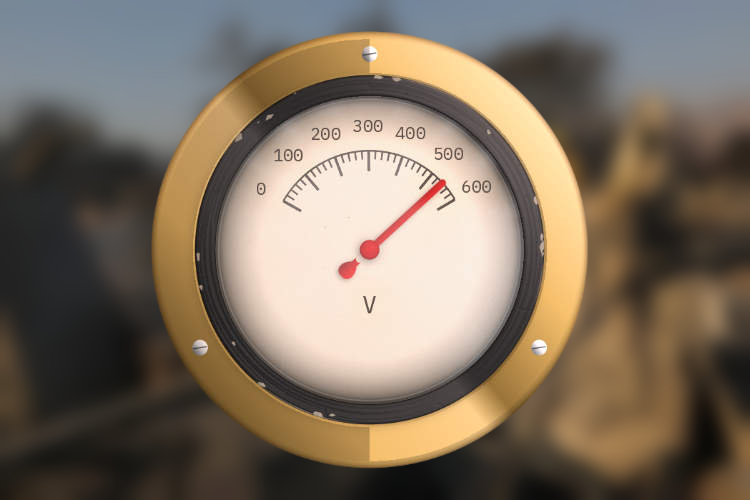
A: 540 V
